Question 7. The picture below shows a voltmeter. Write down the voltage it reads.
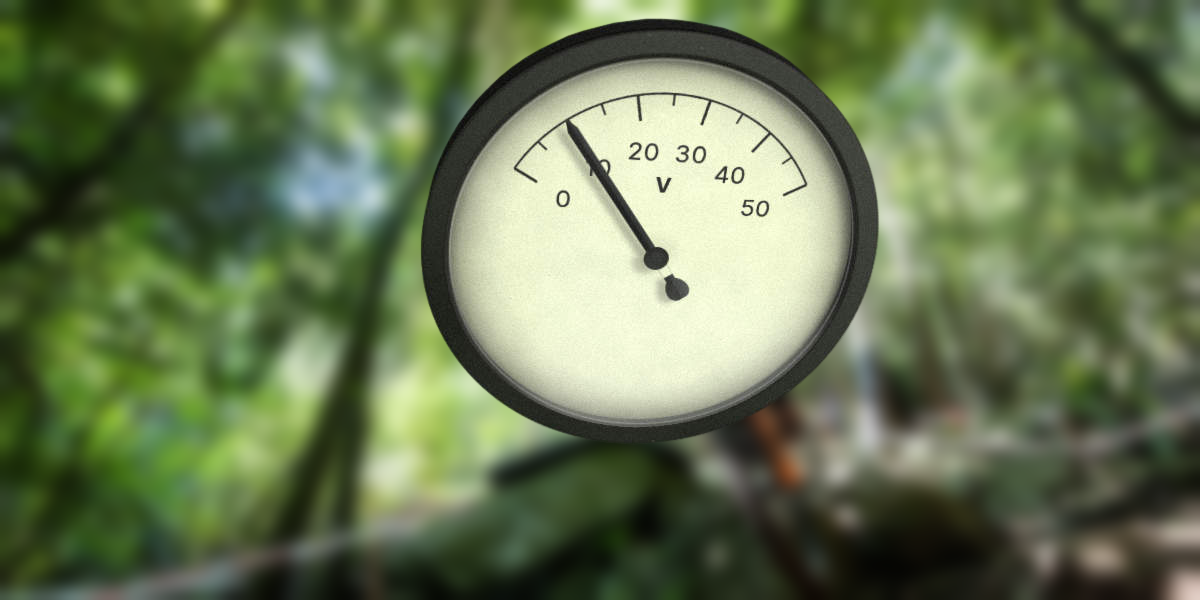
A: 10 V
